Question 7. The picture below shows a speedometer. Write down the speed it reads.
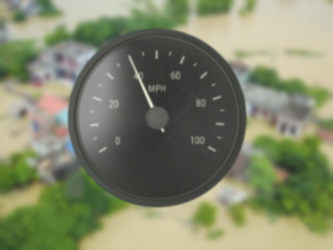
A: 40 mph
